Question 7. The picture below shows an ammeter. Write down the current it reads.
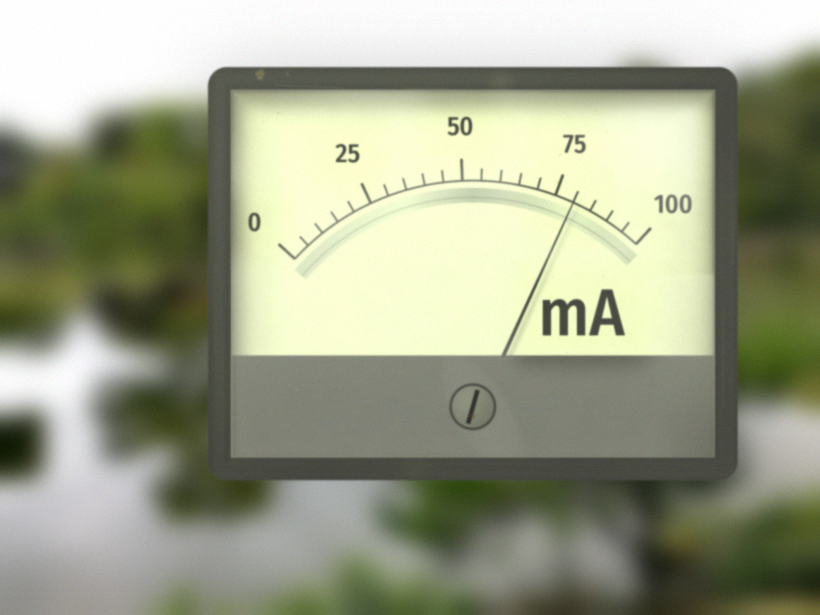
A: 80 mA
